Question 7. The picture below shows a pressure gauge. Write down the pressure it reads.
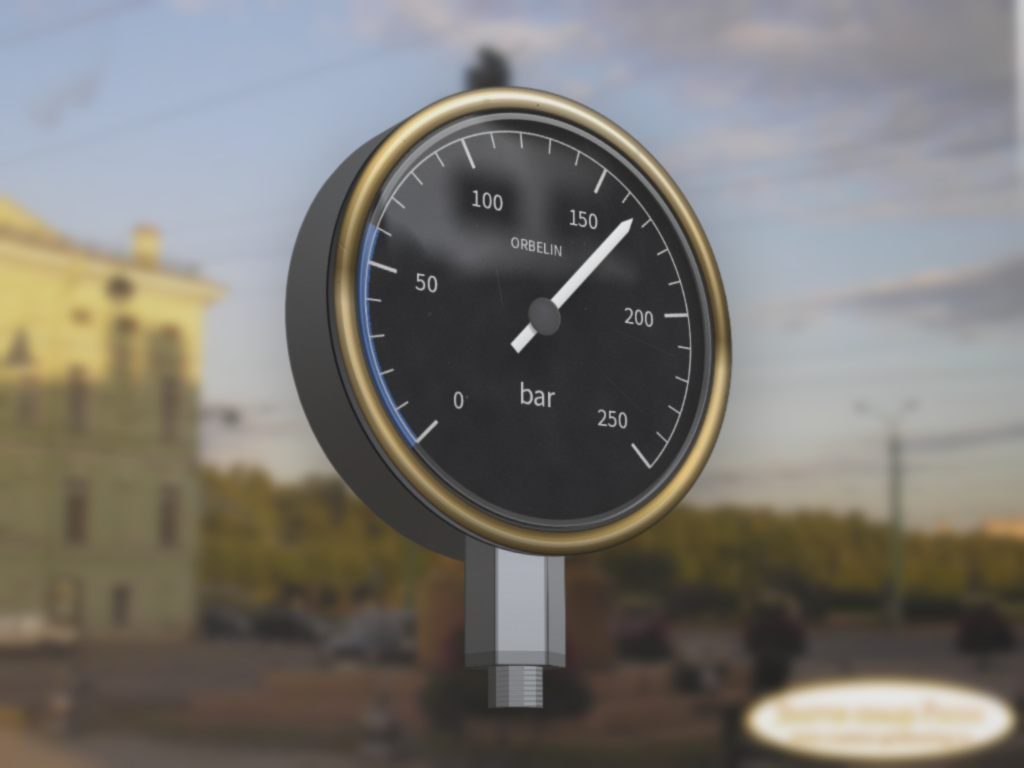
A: 165 bar
